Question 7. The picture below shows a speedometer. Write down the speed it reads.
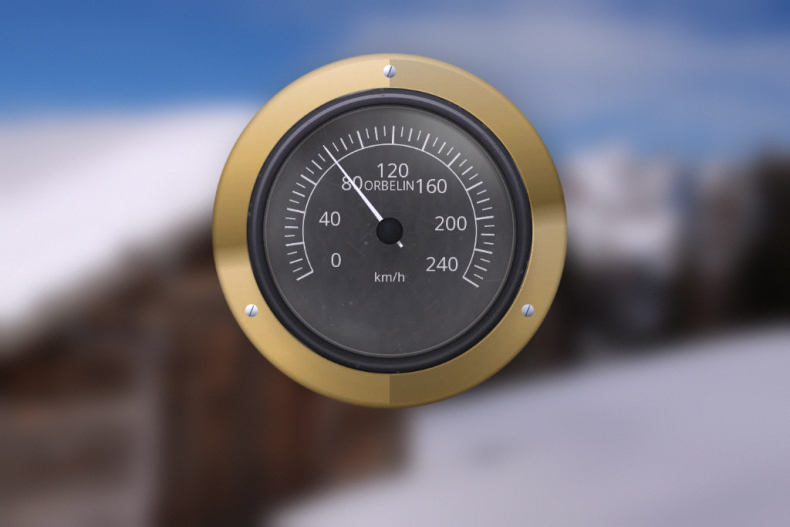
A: 80 km/h
